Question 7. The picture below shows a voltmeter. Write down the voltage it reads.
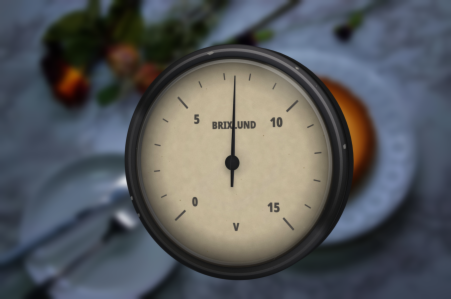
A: 7.5 V
